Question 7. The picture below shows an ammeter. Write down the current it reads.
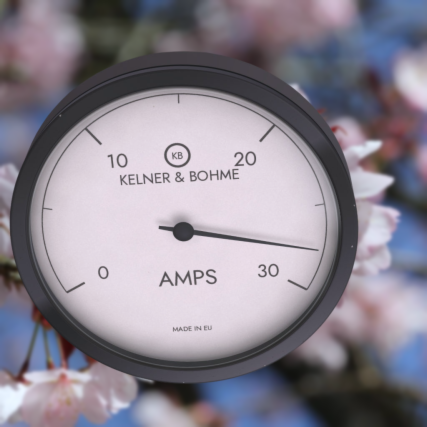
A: 27.5 A
